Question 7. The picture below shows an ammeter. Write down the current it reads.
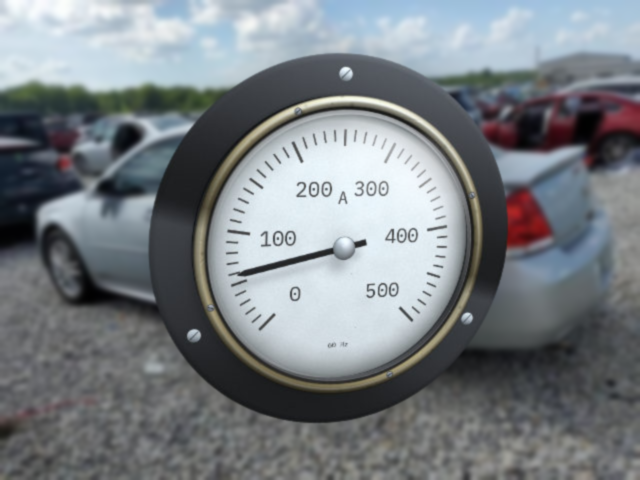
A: 60 A
